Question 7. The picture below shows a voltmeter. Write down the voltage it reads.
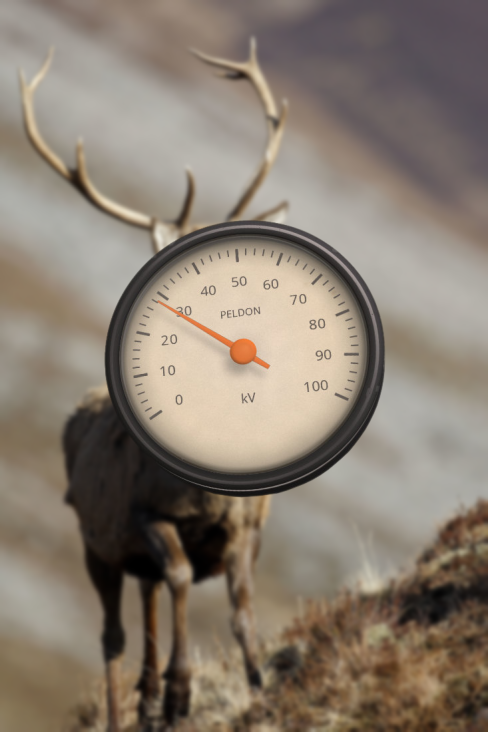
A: 28 kV
